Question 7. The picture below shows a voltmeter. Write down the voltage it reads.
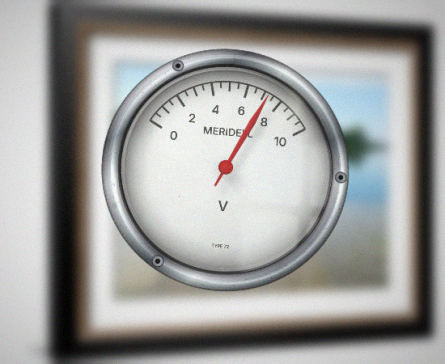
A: 7.25 V
